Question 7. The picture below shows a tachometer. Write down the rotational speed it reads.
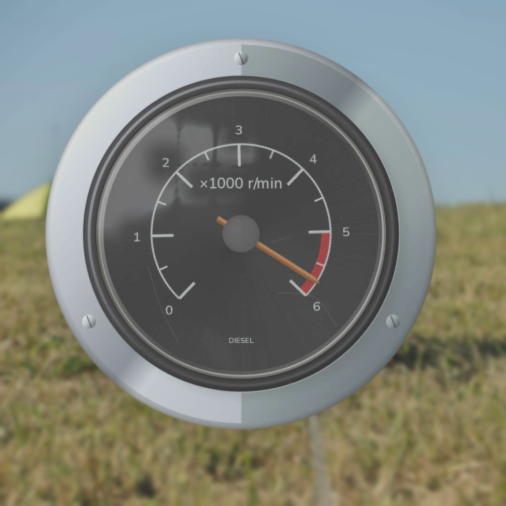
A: 5750 rpm
